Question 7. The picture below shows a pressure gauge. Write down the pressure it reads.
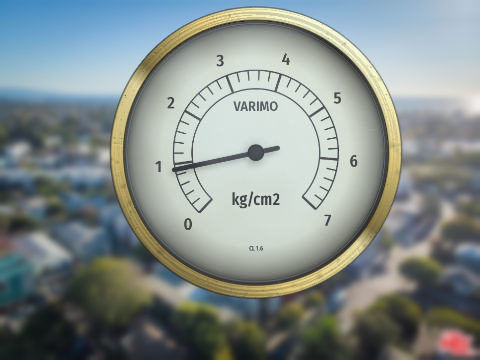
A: 0.9 kg/cm²
